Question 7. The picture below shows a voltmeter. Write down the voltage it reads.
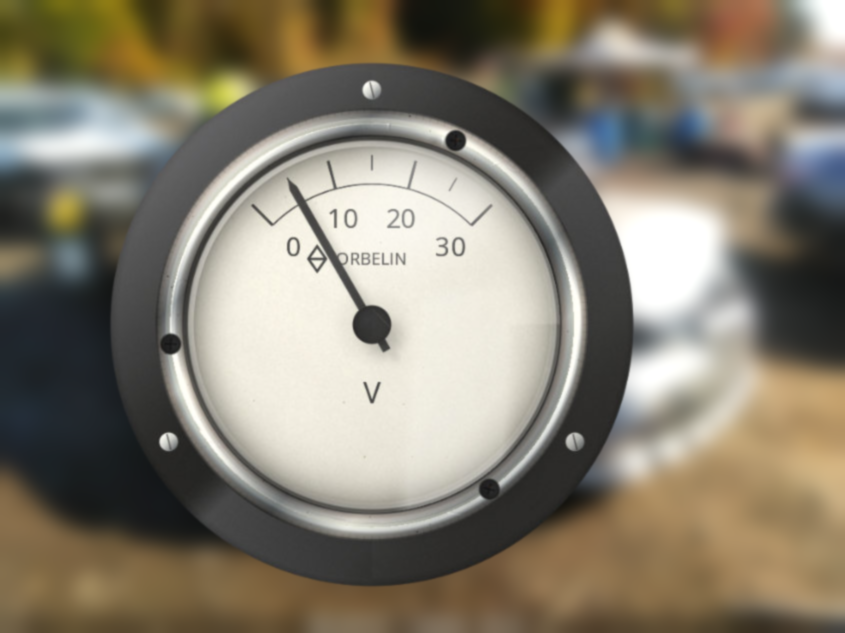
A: 5 V
